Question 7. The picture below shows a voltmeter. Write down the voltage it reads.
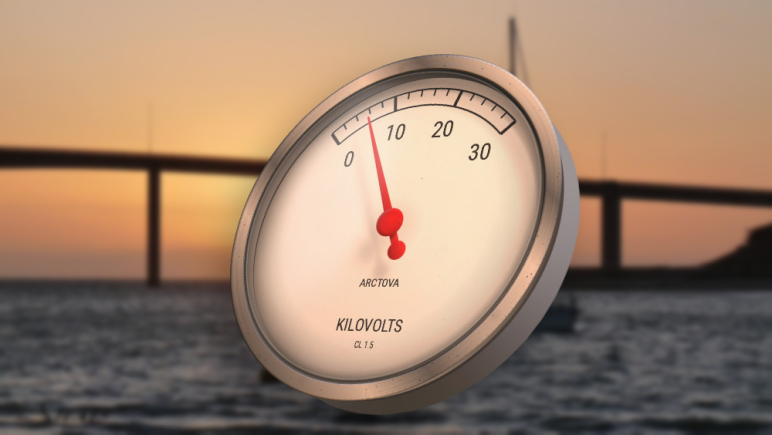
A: 6 kV
